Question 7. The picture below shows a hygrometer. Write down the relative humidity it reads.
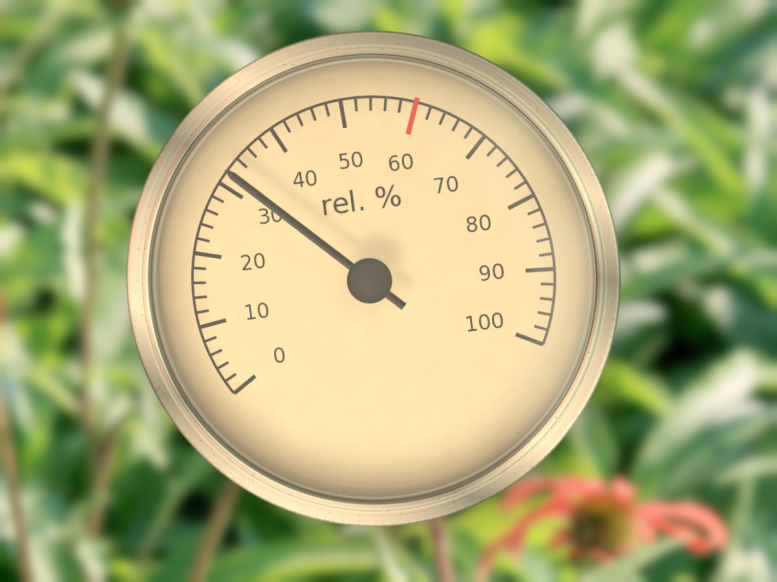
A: 32 %
